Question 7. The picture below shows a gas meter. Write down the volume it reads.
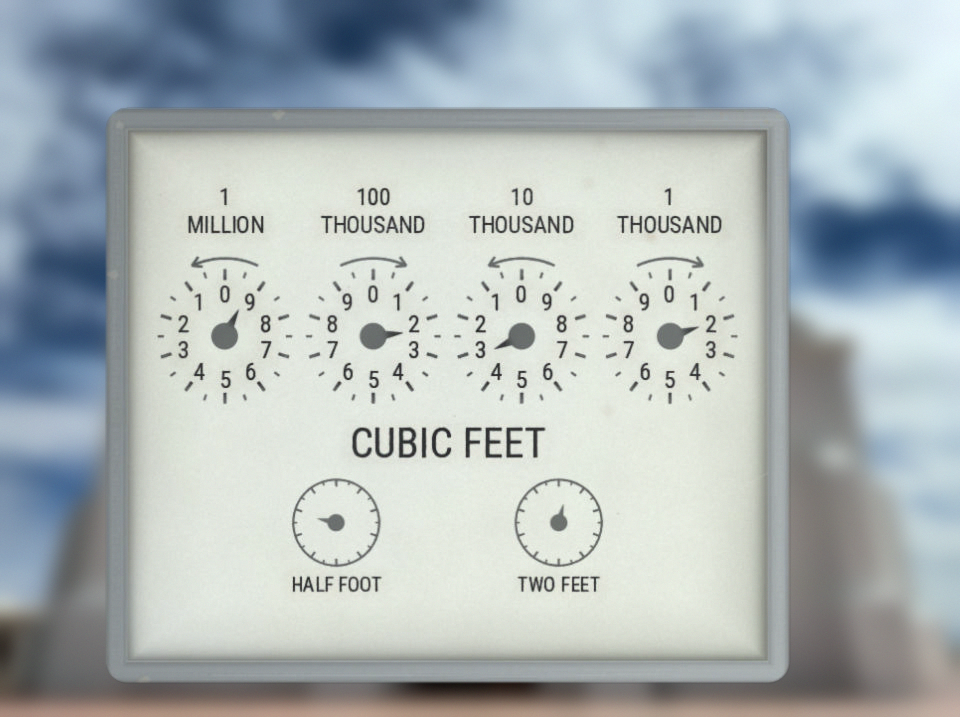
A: 923200 ft³
